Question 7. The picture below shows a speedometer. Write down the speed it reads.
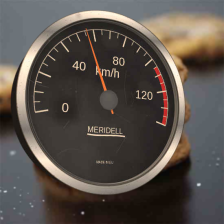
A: 55 km/h
